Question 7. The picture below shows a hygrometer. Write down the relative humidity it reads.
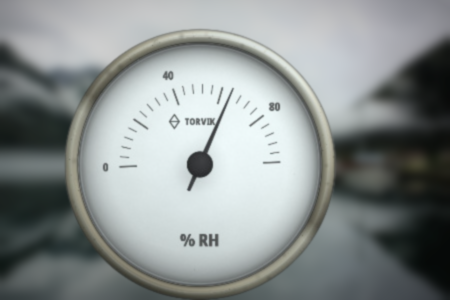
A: 64 %
